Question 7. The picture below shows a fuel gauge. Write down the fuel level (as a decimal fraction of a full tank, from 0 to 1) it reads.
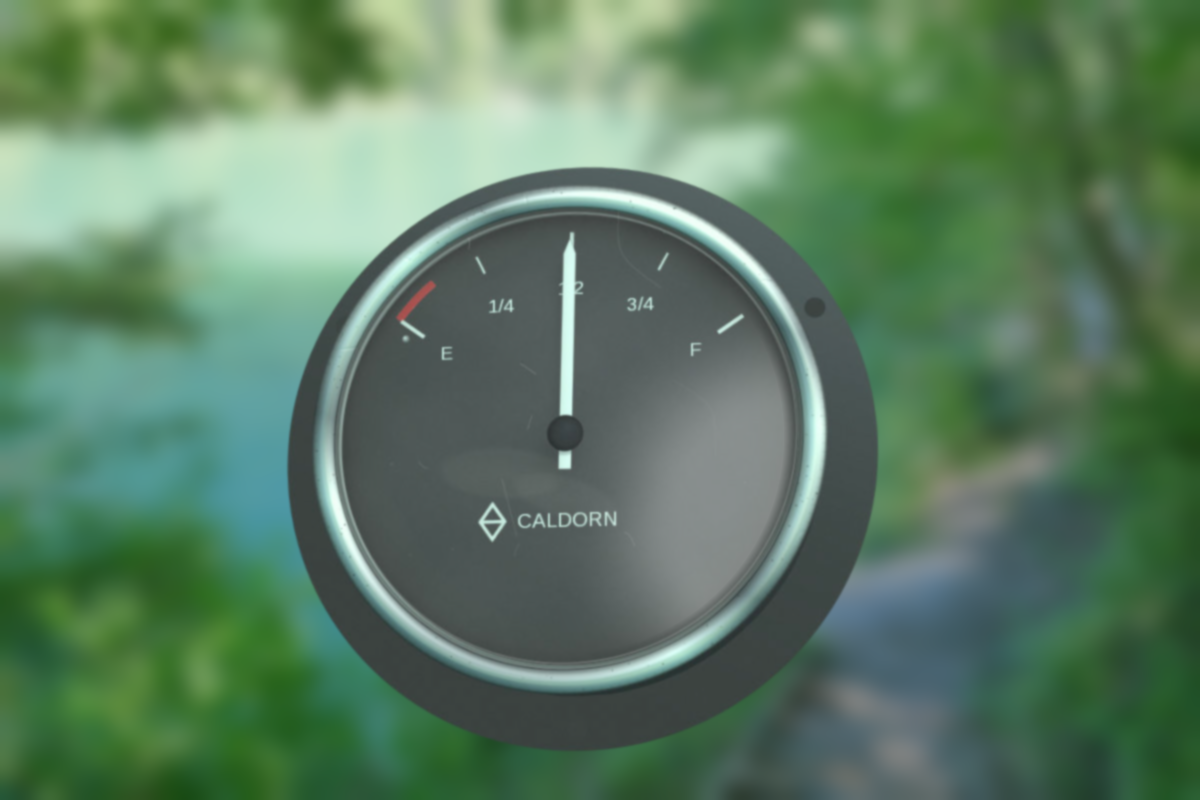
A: 0.5
